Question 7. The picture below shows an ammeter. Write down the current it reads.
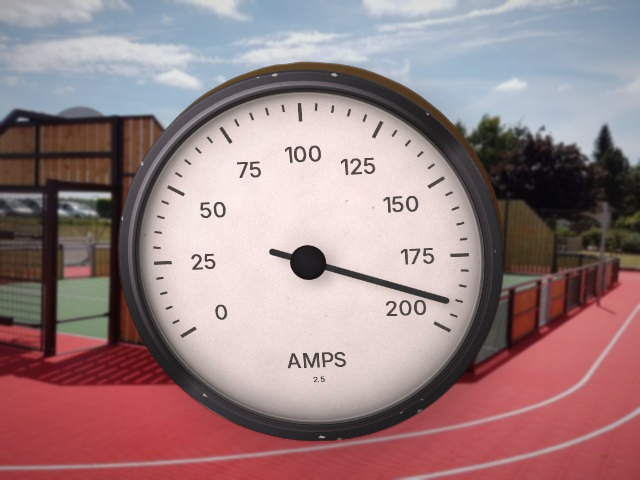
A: 190 A
